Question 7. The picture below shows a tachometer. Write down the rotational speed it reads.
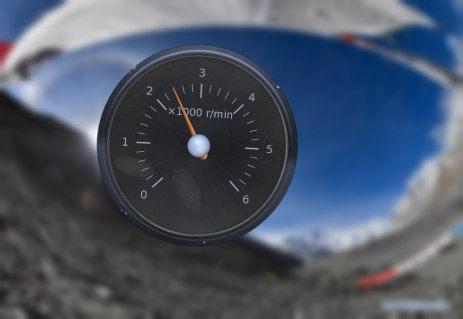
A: 2400 rpm
